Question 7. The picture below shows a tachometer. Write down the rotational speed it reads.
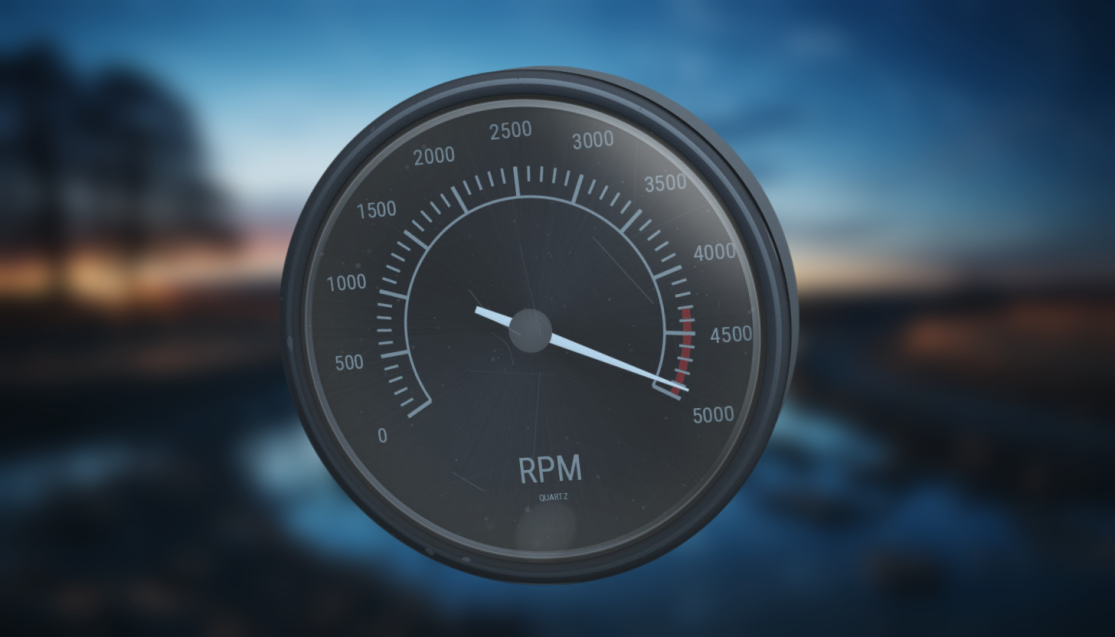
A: 4900 rpm
